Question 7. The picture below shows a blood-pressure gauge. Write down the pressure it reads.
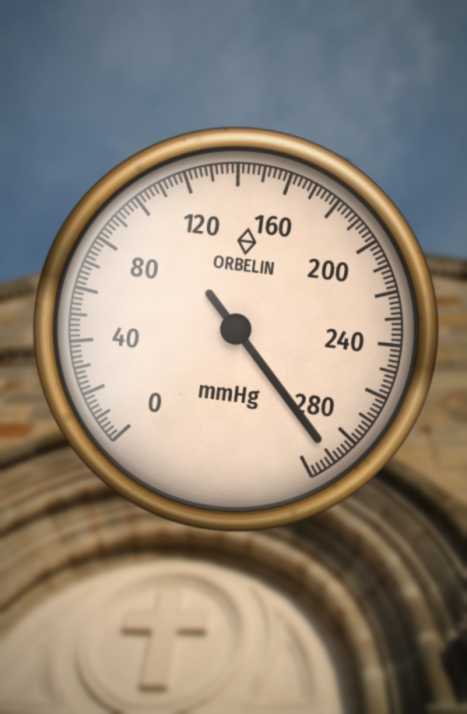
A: 290 mmHg
